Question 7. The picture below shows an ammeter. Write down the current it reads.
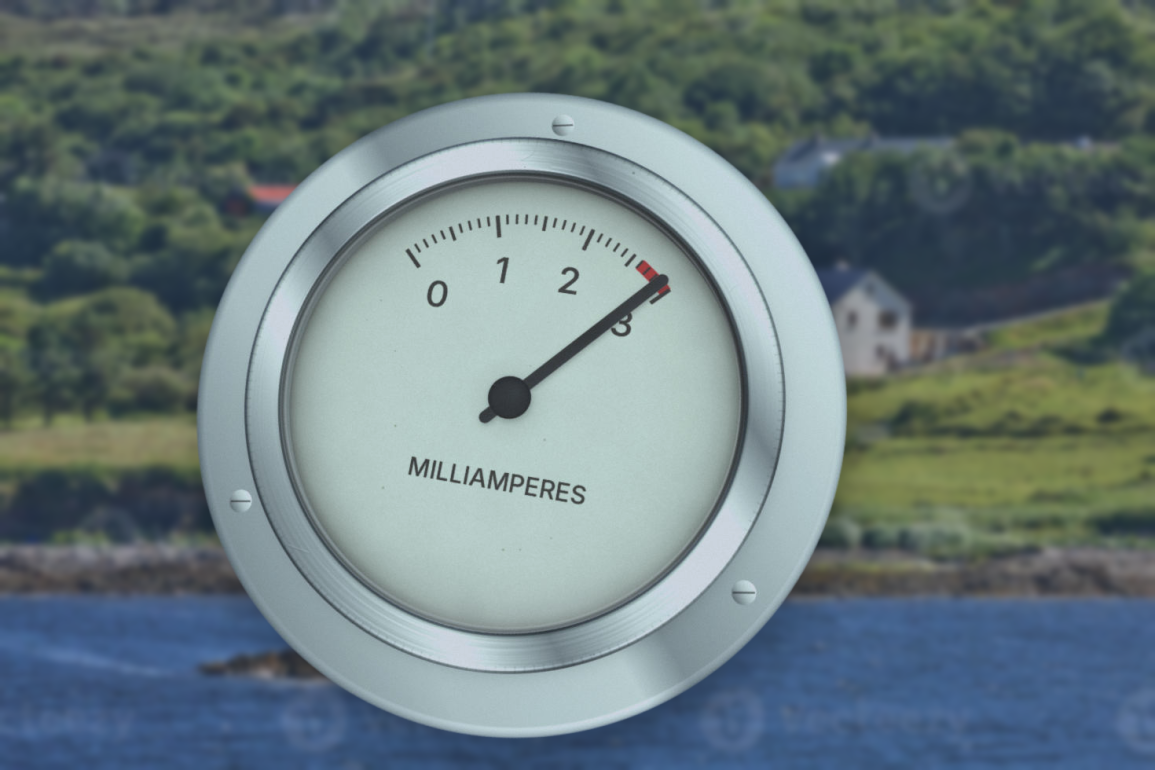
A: 2.9 mA
